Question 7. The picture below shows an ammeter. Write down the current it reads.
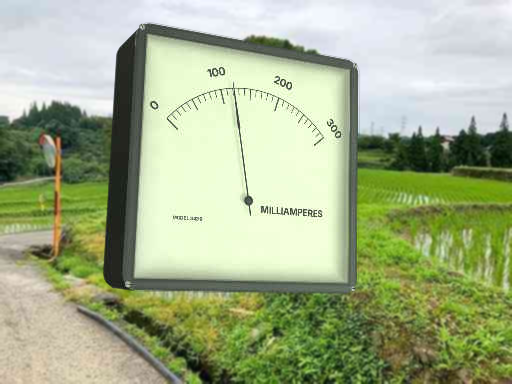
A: 120 mA
